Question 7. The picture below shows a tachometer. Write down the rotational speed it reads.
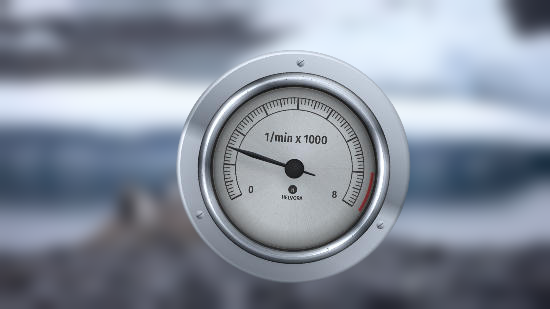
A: 1500 rpm
